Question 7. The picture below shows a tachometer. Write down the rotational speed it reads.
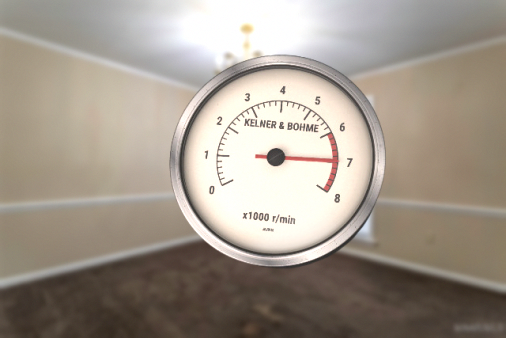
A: 7000 rpm
